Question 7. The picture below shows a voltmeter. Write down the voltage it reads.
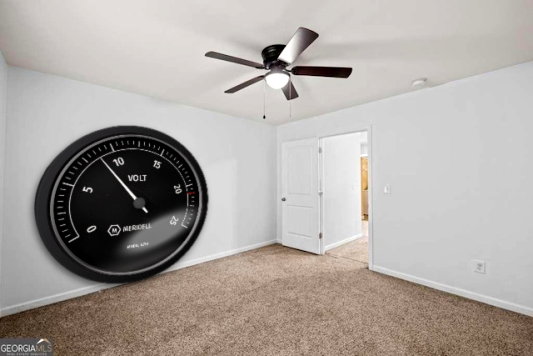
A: 8.5 V
